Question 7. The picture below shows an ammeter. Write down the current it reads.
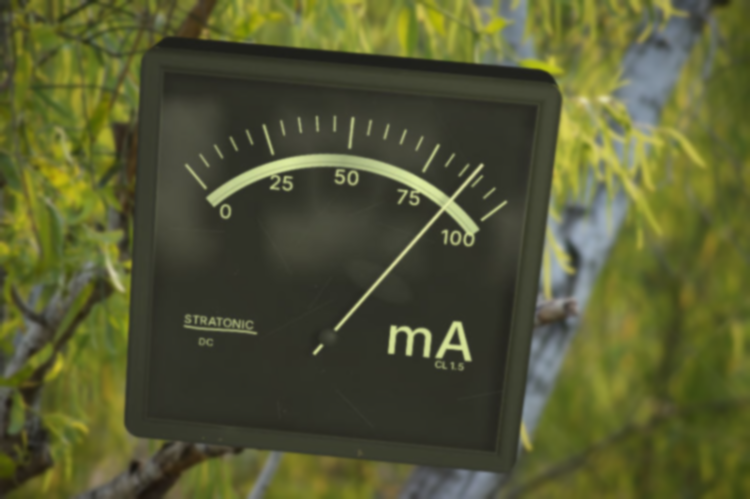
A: 87.5 mA
